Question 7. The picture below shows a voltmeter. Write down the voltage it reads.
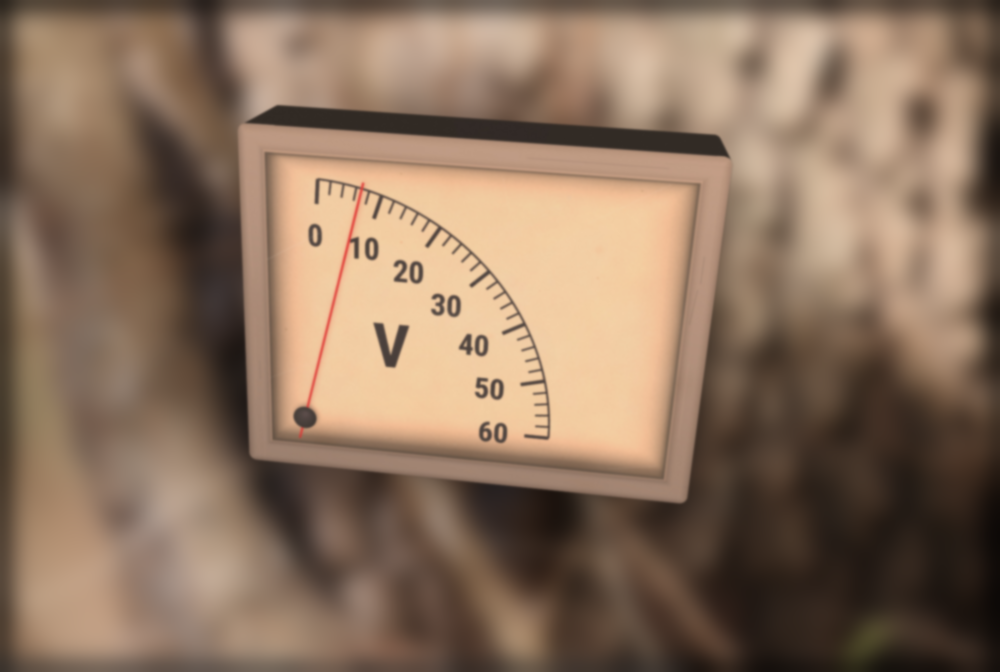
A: 7 V
